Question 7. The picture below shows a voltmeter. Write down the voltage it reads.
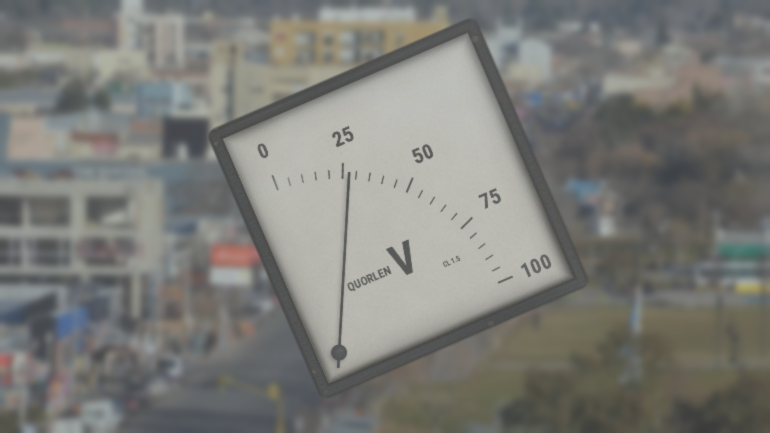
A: 27.5 V
